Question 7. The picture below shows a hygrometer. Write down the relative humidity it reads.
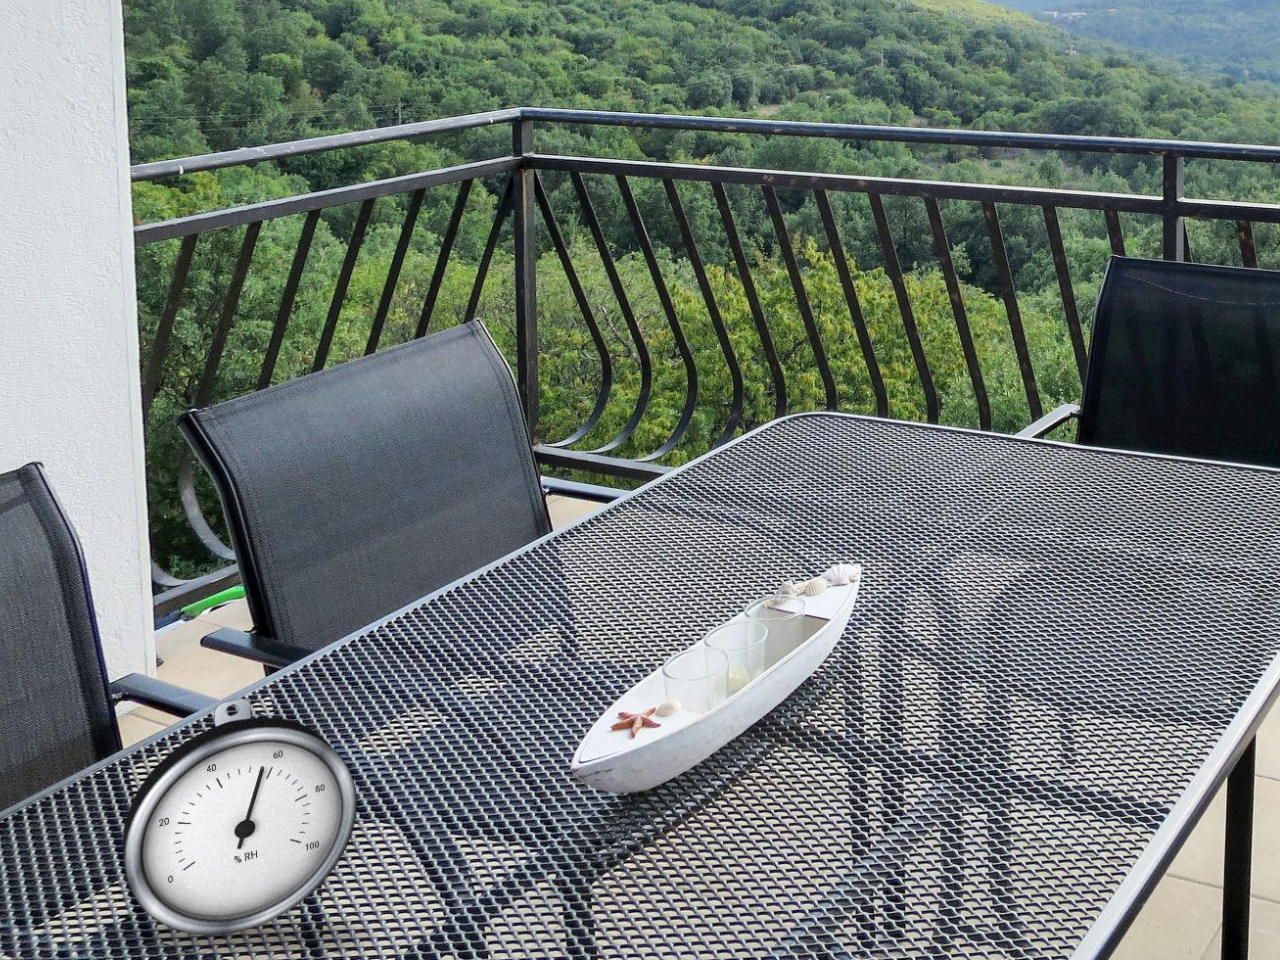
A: 56 %
